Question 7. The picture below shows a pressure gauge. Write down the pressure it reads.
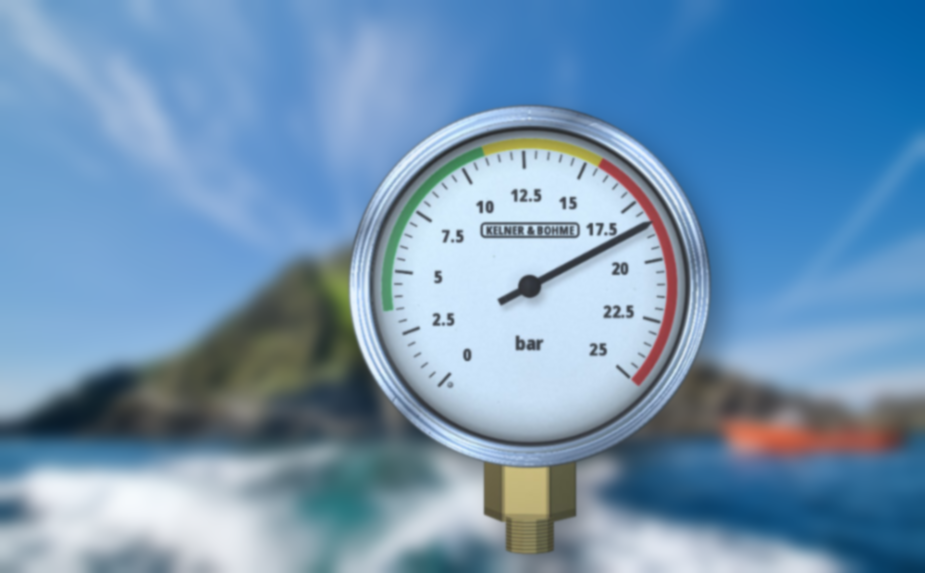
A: 18.5 bar
